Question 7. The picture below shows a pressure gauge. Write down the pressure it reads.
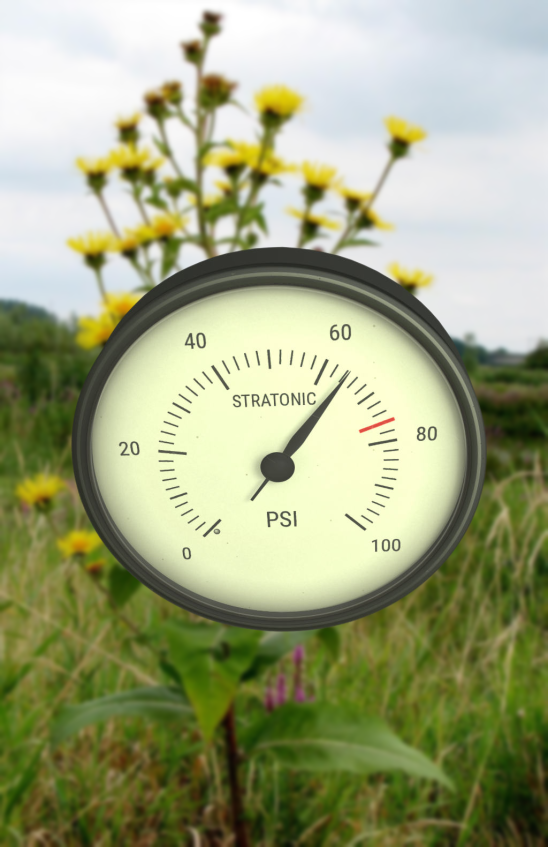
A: 64 psi
